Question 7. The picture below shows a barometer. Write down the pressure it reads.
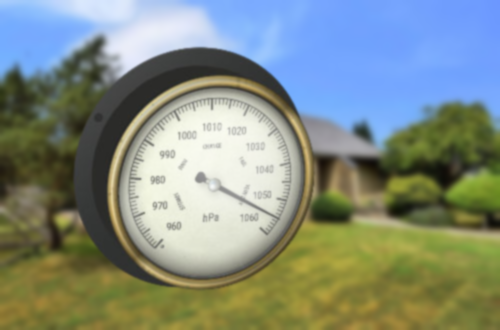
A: 1055 hPa
